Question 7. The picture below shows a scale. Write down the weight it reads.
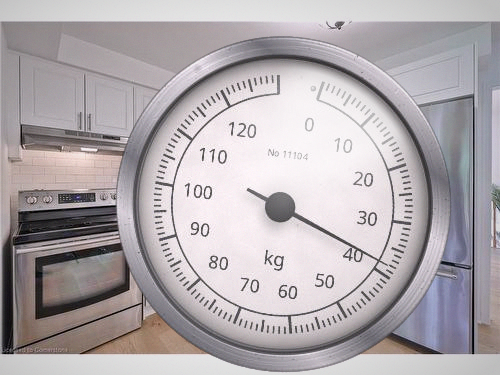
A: 38 kg
